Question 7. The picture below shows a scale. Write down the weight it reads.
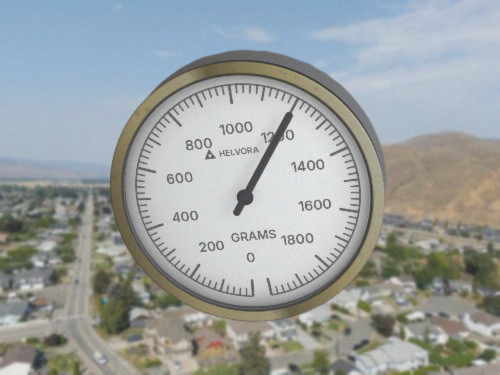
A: 1200 g
